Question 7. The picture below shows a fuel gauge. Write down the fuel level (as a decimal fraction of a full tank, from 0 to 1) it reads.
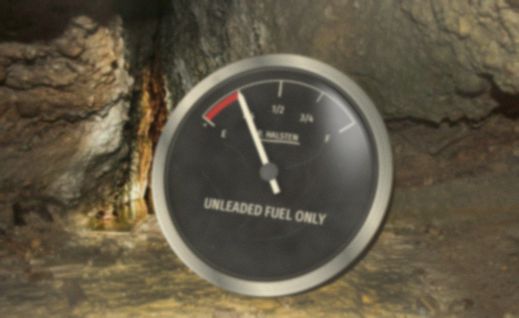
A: 0.25
